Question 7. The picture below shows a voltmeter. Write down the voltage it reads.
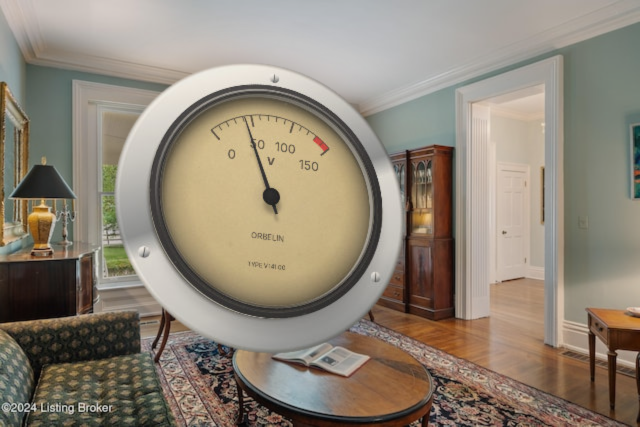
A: 40 V
